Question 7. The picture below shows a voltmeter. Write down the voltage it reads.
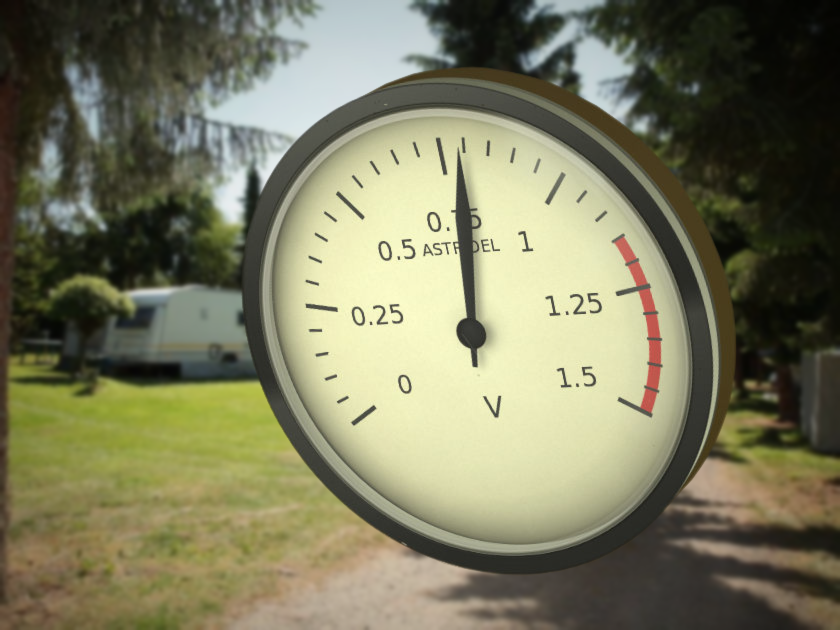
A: 0.8 V
